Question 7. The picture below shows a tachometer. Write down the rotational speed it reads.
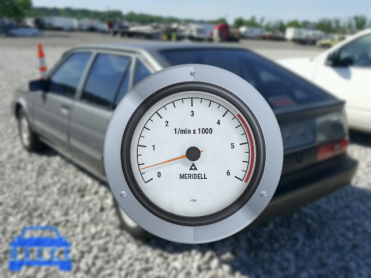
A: 375 rpm
